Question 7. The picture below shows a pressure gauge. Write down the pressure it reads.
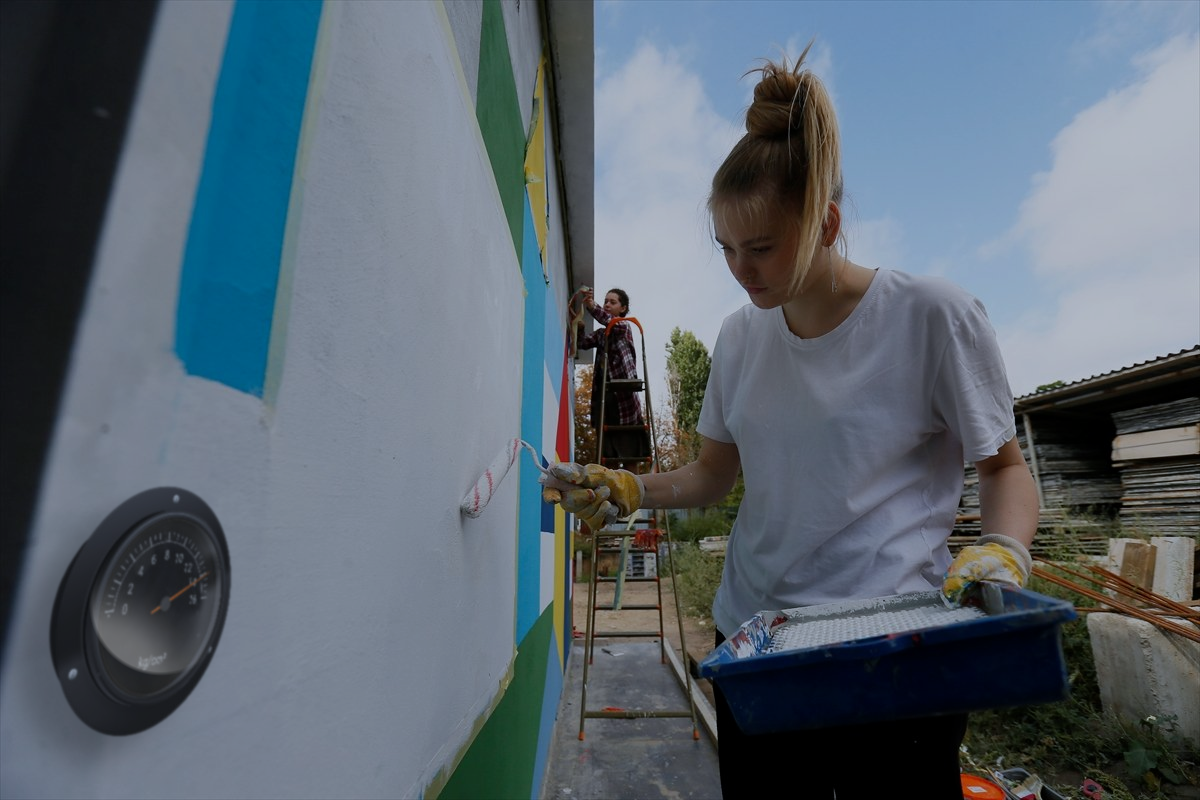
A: 14 kg/cm²
